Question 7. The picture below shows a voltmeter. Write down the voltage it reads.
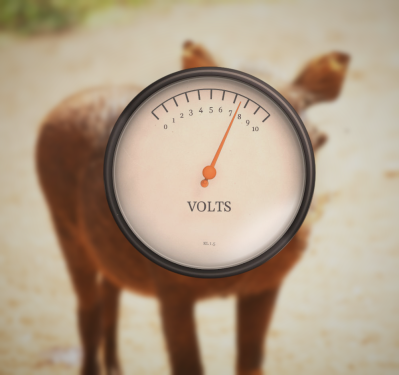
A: 7.5 V
